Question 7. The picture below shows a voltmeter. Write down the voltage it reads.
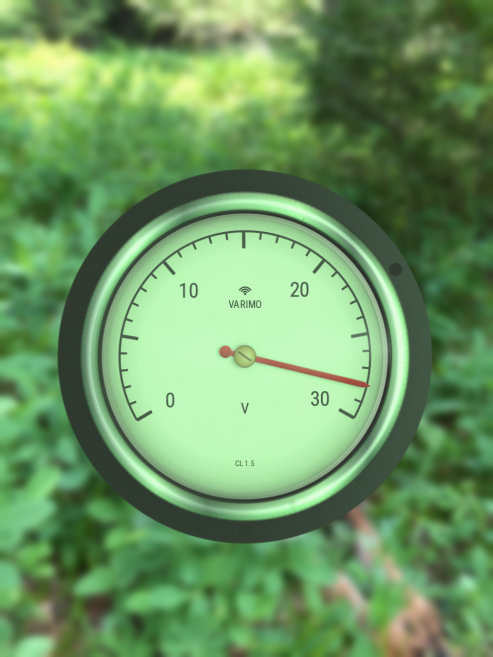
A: 28 V
